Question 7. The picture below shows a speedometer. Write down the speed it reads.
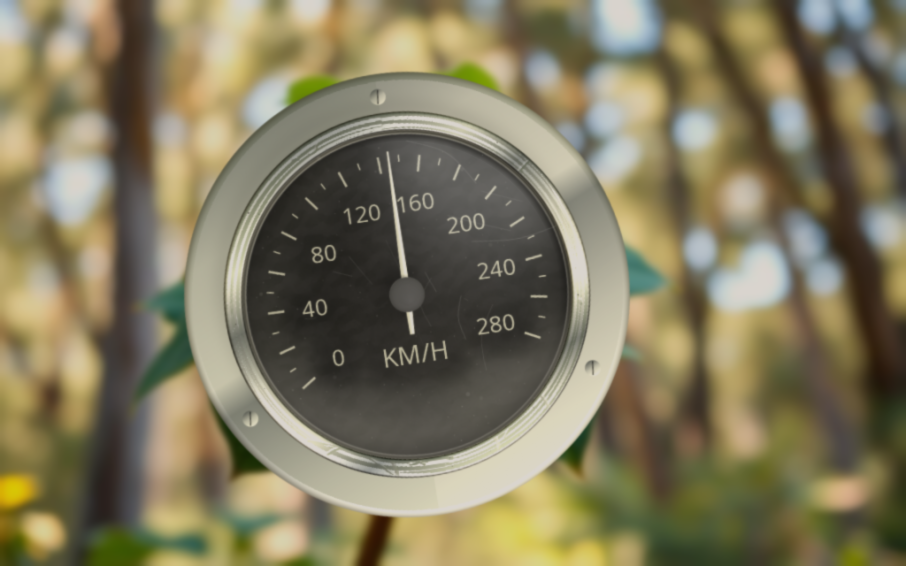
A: 145 km/h
